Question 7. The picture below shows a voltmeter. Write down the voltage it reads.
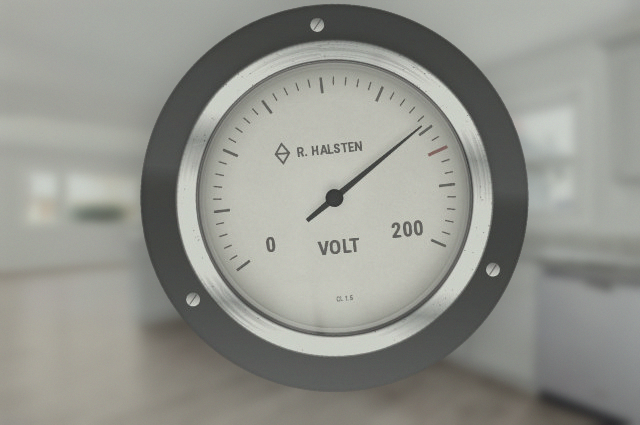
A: 147.5 V
